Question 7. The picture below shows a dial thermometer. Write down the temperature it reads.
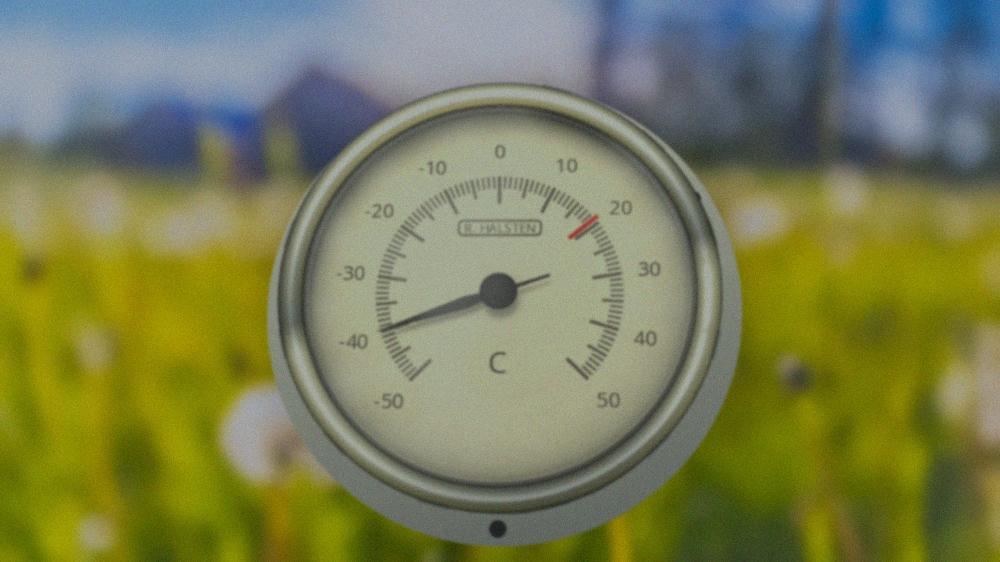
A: -40 °C
